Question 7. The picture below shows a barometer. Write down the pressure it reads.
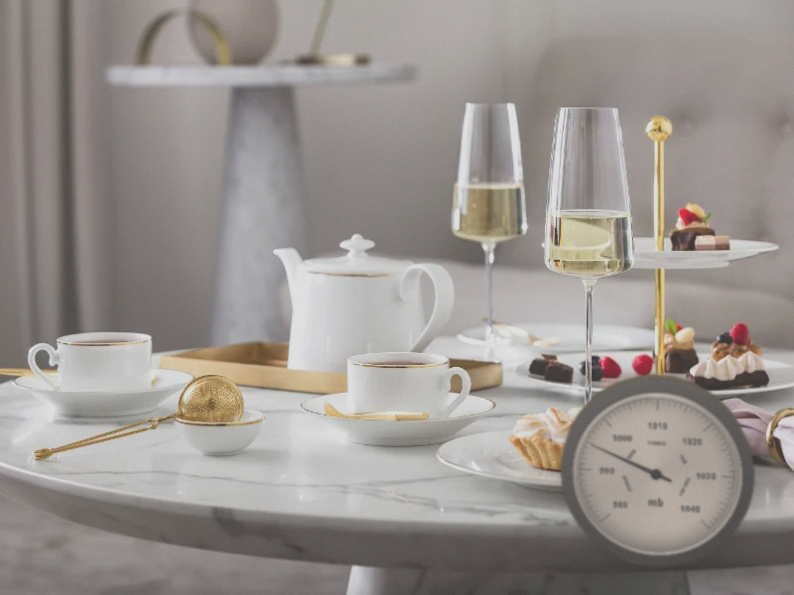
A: 995 mbar
